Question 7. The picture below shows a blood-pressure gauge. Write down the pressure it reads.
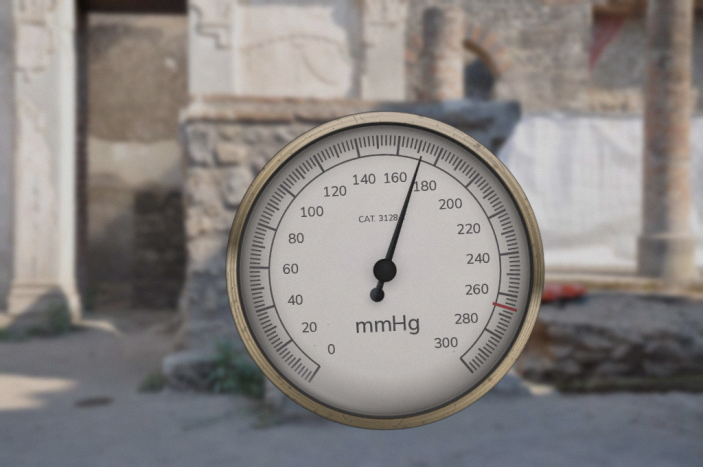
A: 172 mmHg
